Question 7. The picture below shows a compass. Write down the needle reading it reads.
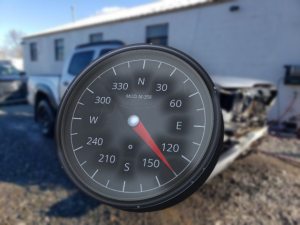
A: 135 °
